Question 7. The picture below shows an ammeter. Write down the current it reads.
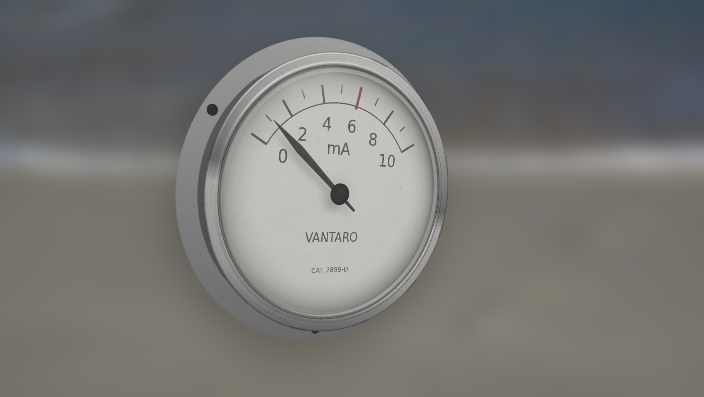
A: 1 mA
